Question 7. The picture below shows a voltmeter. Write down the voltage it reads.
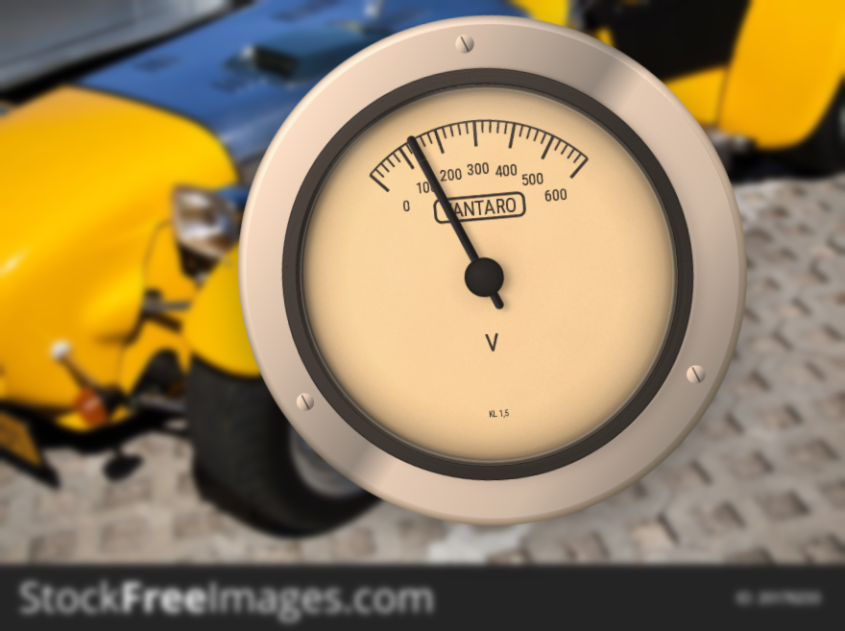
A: 140 V
